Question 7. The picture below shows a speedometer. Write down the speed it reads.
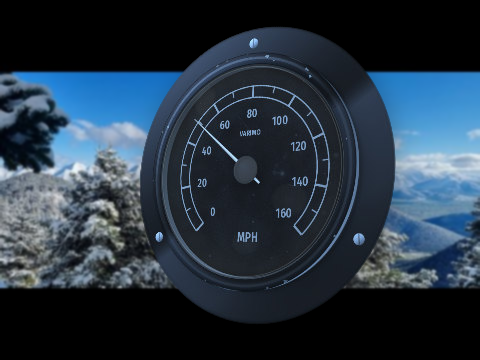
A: 50 mph
